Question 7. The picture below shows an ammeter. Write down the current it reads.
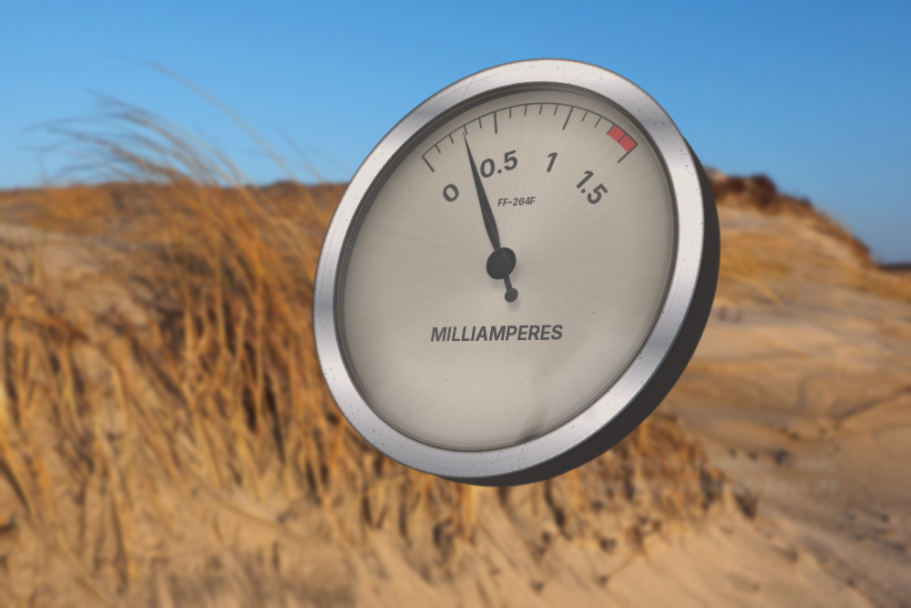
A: 0.3 mA
